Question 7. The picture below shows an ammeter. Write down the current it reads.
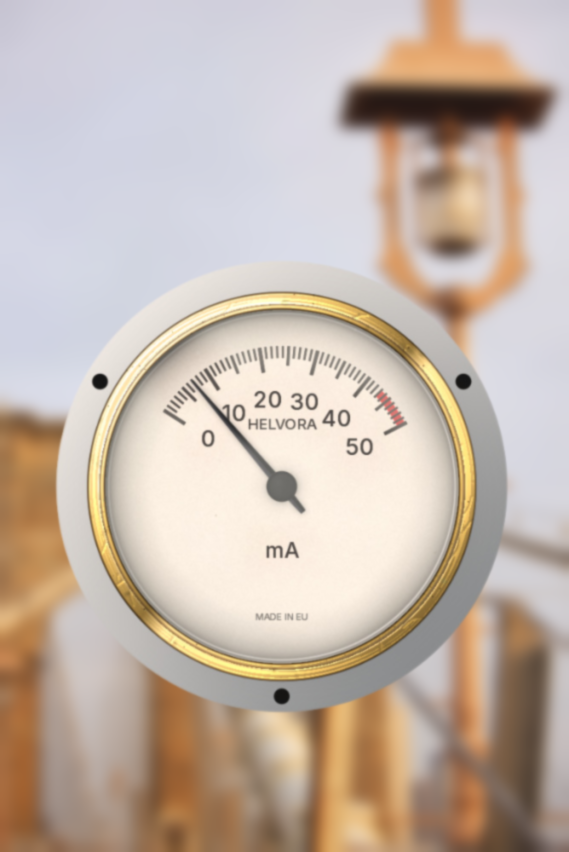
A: 7 mA
